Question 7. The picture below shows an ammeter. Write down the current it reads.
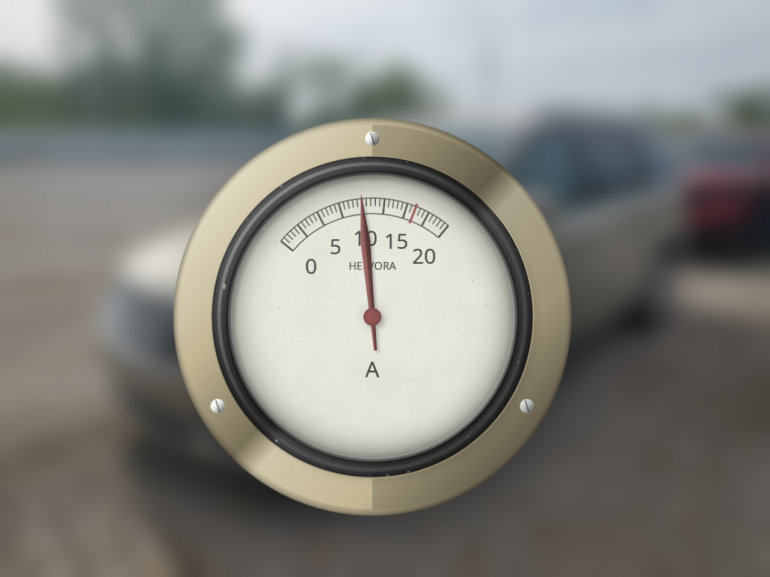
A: 10 A
